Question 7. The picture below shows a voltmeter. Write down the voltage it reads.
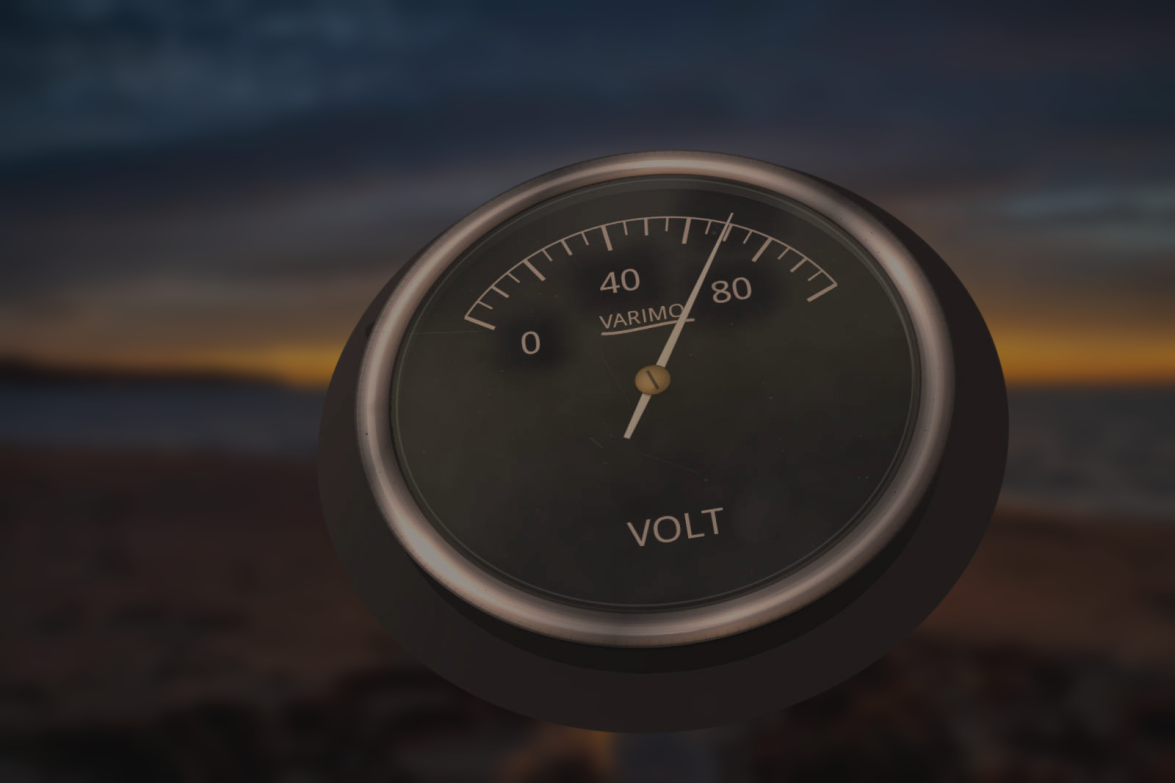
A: 70 V
